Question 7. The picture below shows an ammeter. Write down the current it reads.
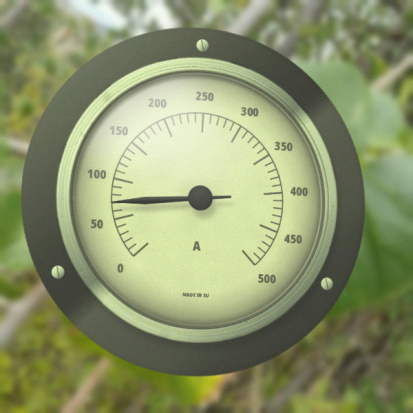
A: 70 A
